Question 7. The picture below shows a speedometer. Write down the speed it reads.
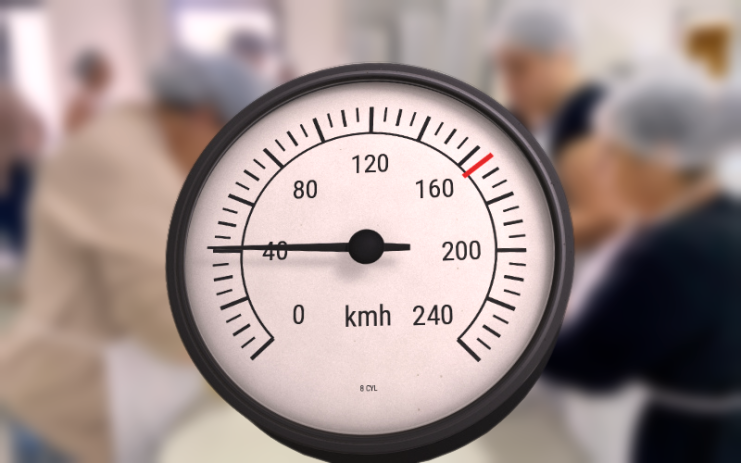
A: 40 km/h
